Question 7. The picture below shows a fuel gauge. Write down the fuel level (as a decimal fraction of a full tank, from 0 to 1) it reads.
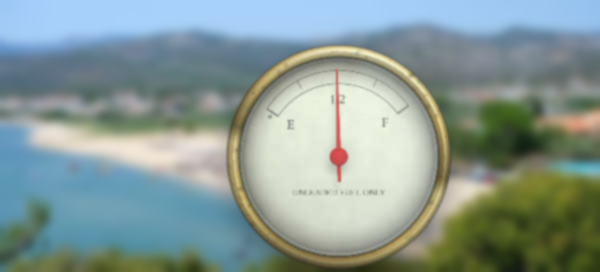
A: 0.5
